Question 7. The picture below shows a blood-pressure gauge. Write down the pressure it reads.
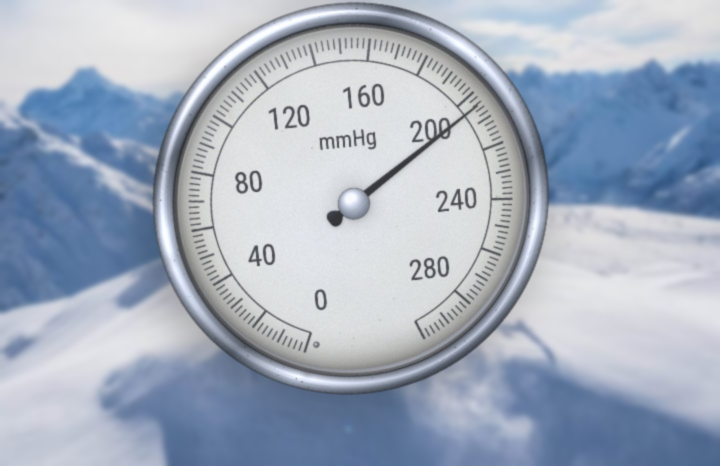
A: 204 mmHg
